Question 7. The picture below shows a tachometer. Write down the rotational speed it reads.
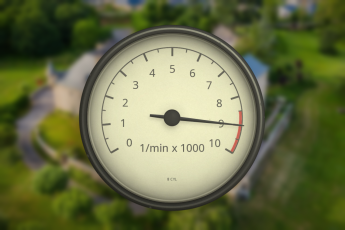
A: 9000 rpm
